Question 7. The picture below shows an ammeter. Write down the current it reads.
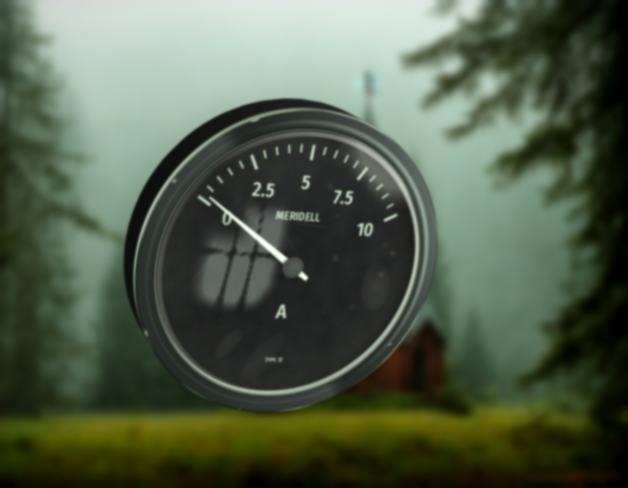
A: 0.25 A
